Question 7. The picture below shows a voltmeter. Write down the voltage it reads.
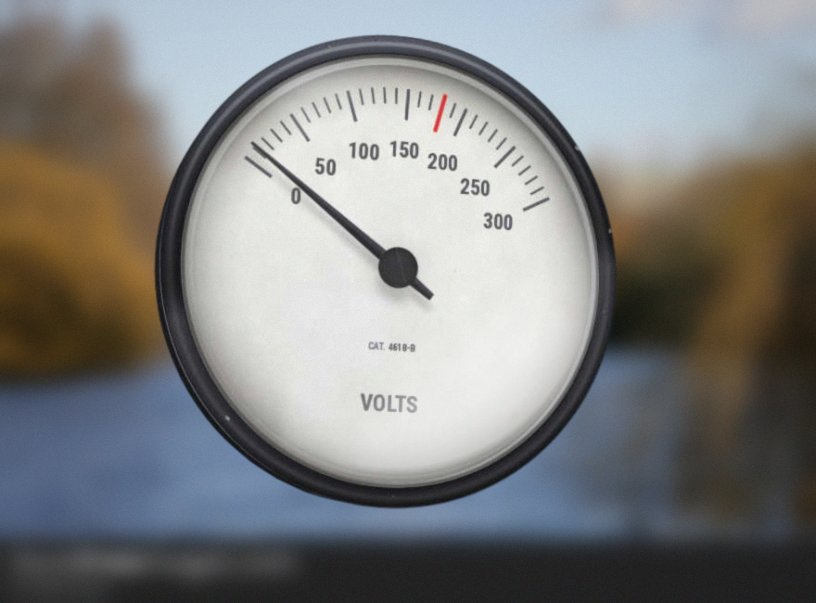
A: 10 V
